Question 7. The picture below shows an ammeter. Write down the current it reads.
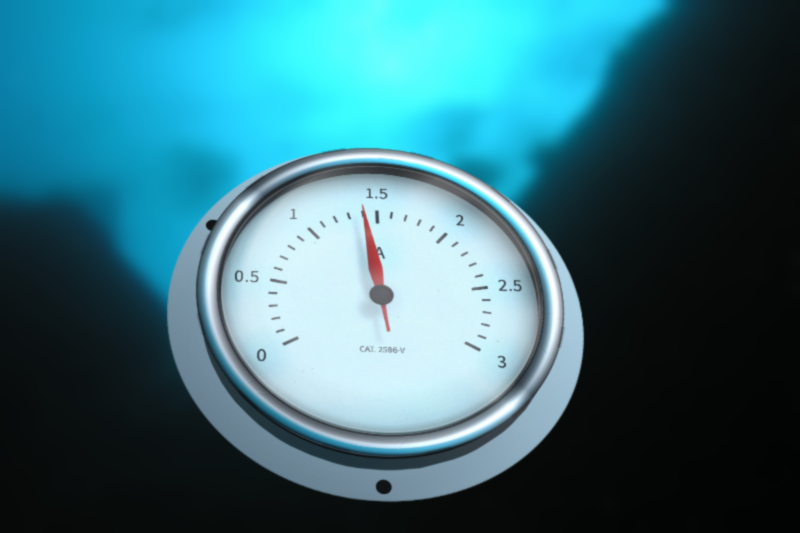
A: 1.4 A
